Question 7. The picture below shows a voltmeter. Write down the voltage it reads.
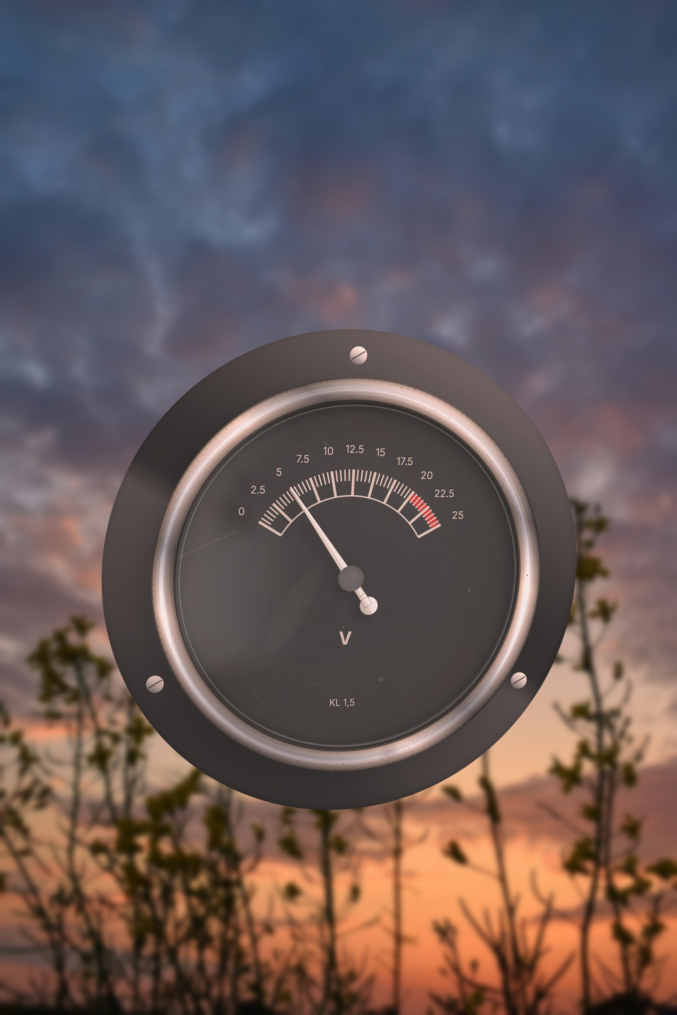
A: 5 V
